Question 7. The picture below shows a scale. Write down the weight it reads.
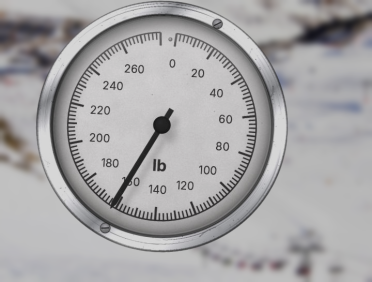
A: 162 lb
